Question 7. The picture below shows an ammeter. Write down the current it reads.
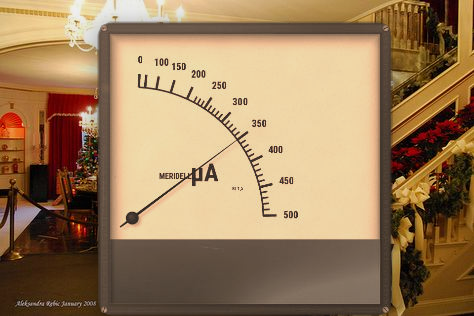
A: 350 µA
